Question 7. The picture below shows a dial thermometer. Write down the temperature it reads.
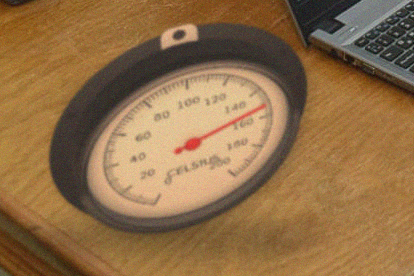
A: 150 °C
